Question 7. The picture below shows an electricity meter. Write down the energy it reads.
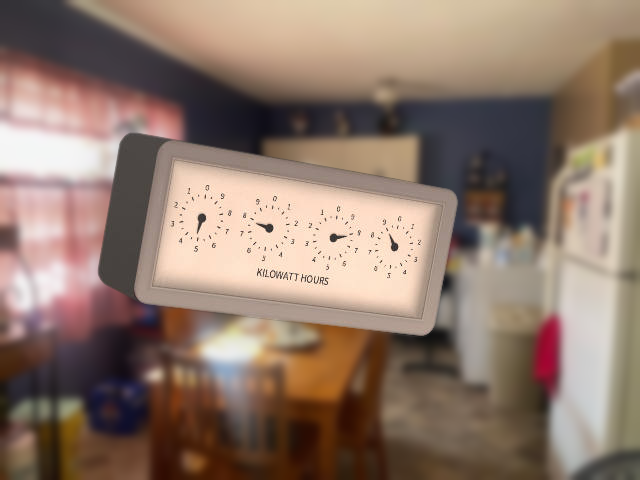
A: 4779 kWh
